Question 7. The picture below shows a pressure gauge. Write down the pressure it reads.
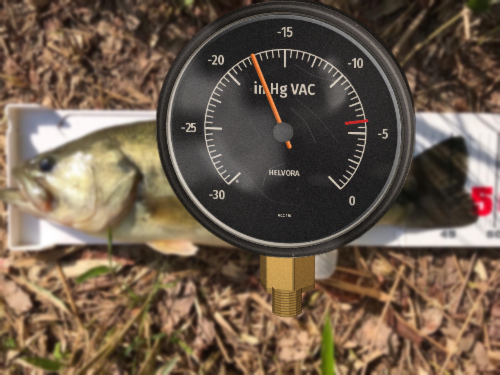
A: -17.5 inHg
